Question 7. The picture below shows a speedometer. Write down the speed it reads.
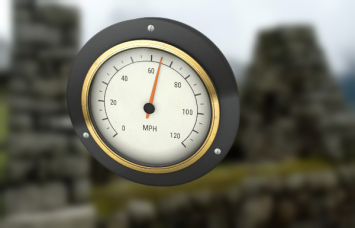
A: 65 mph
